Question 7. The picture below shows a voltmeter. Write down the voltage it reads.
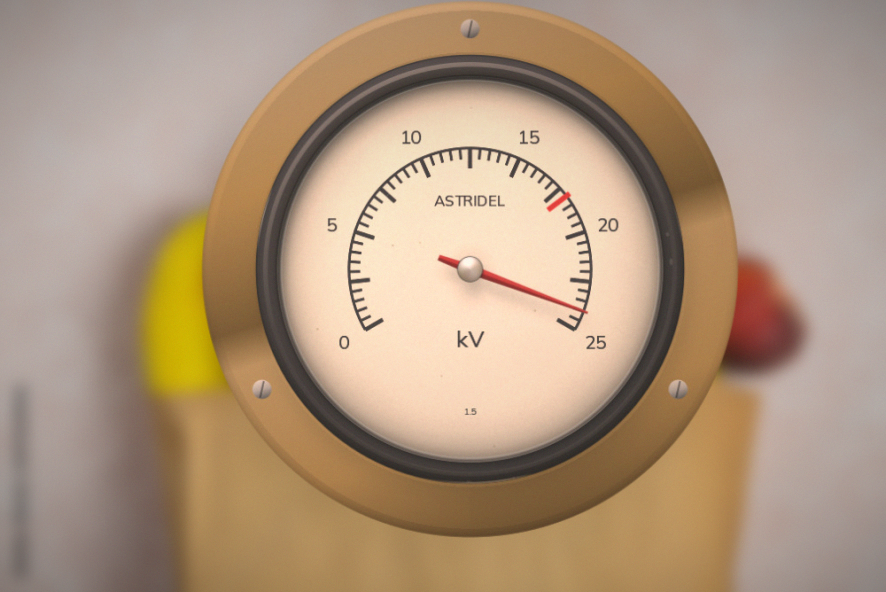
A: 24 kV
